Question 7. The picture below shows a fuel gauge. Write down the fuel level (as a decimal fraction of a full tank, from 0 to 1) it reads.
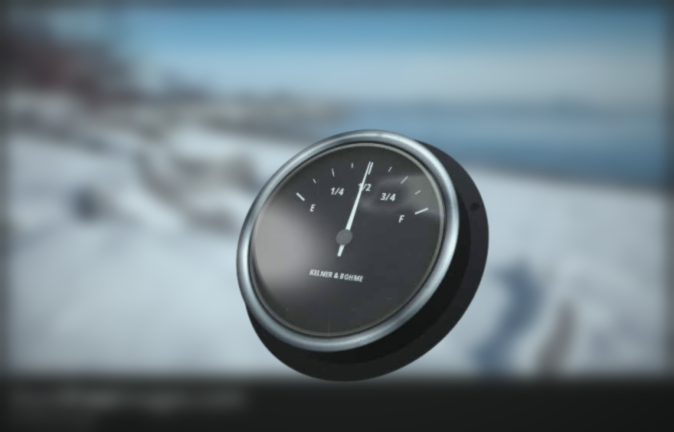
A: 0.5
